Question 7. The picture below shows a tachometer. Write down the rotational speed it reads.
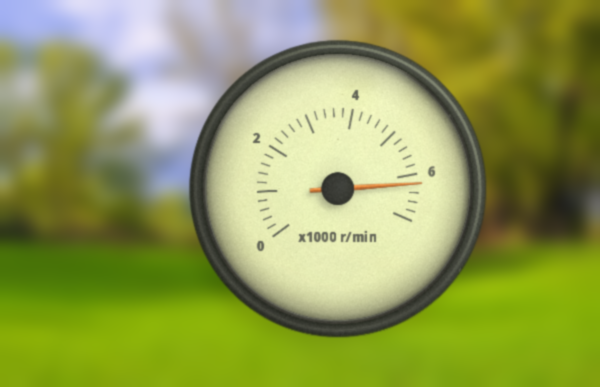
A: 6200 rpm
